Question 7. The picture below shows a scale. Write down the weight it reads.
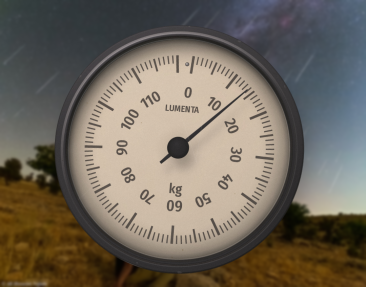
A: 14 kg
